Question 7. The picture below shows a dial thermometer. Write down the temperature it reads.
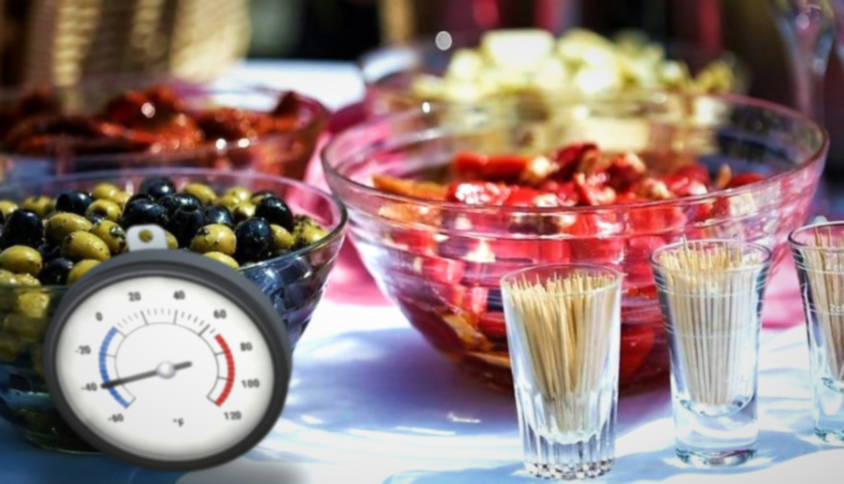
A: -40 °F
